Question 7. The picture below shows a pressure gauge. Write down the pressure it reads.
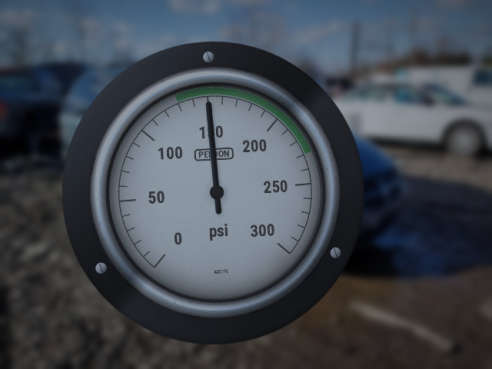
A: 150 psi
